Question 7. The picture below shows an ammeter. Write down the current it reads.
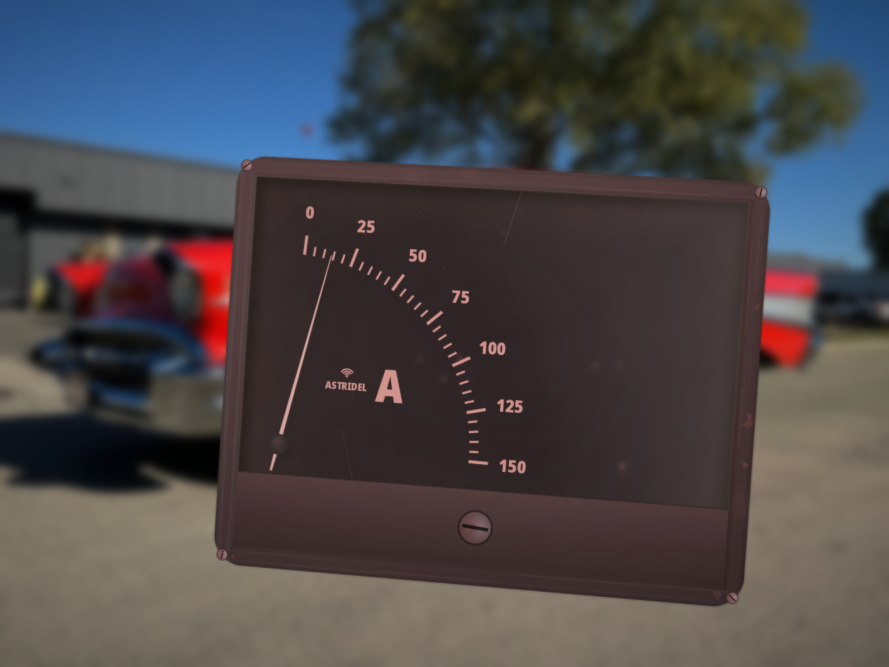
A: 15 A
